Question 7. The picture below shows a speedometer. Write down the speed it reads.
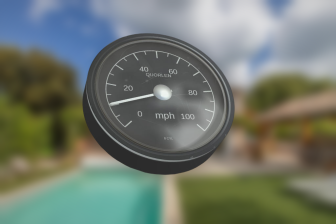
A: 10 mph
